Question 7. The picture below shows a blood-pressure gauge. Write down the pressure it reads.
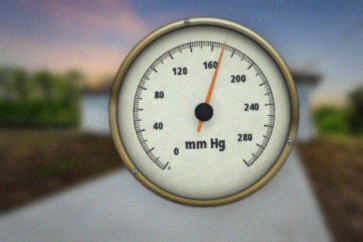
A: 170 mmHg
